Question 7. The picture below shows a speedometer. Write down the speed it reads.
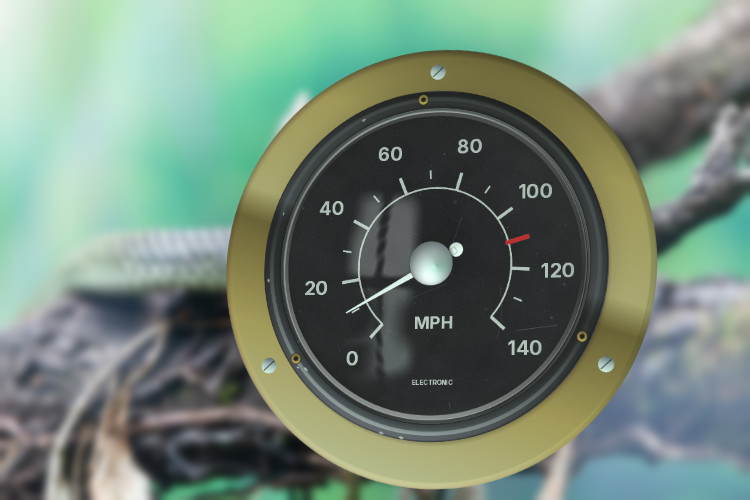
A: 10 mph
